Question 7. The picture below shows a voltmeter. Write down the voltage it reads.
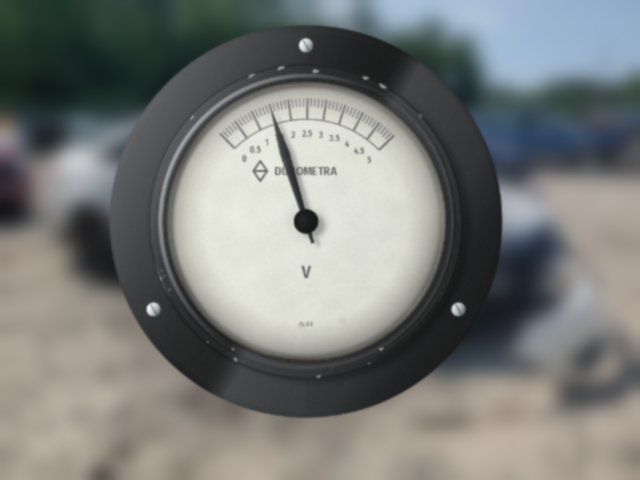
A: 1.5 V
